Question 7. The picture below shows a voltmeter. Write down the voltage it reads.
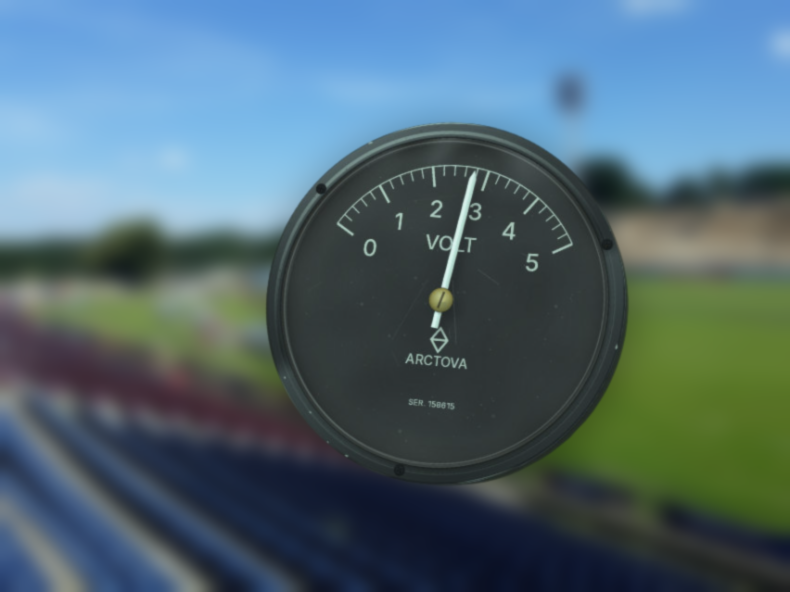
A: 2.8 V
